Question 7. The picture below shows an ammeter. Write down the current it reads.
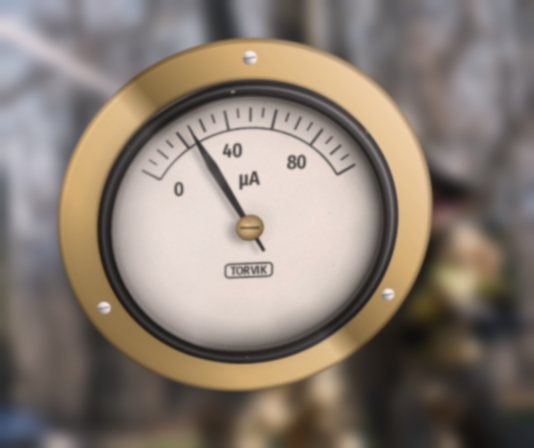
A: 25 µA
